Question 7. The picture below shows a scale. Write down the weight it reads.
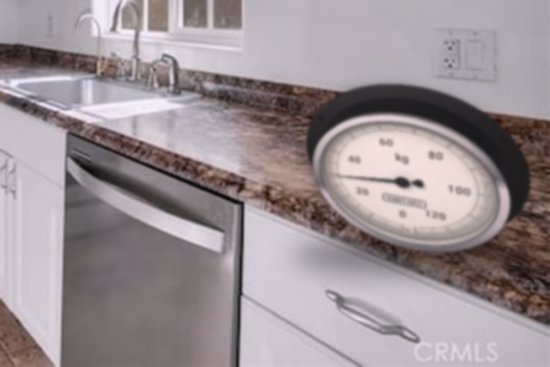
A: 30 kg
